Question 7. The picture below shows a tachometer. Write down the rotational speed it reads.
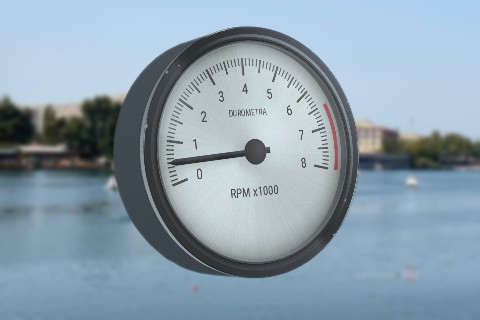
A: 500 rpm
